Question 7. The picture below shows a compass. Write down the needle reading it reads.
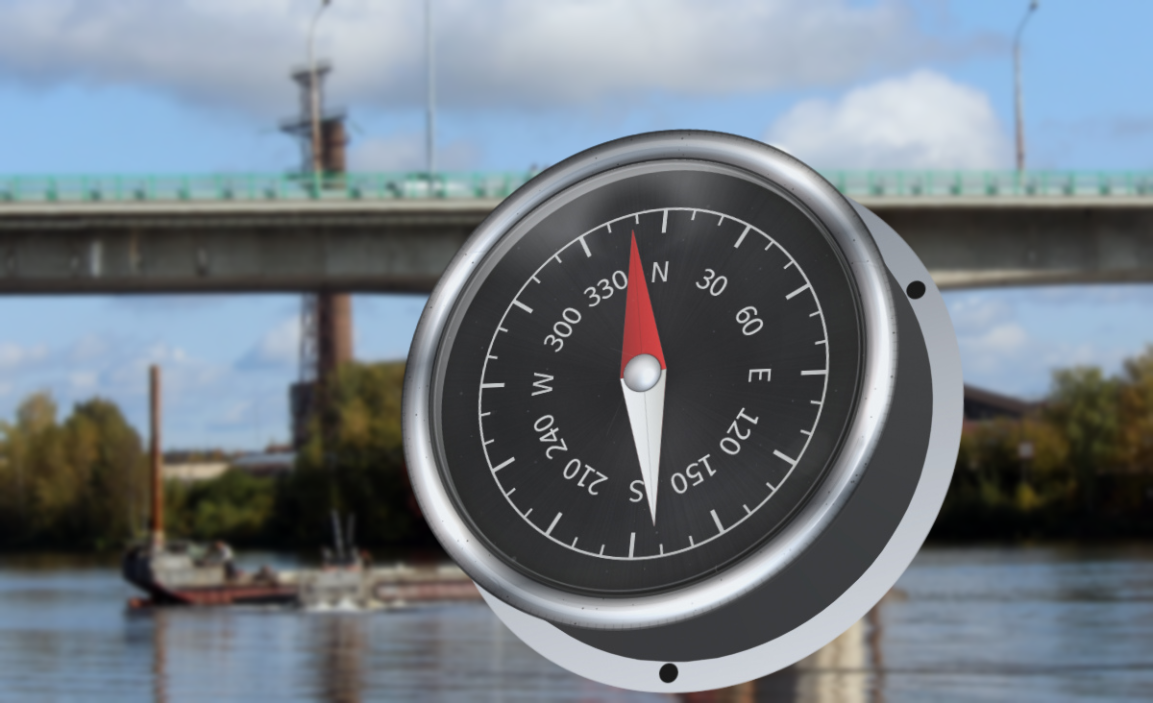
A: 350 °
